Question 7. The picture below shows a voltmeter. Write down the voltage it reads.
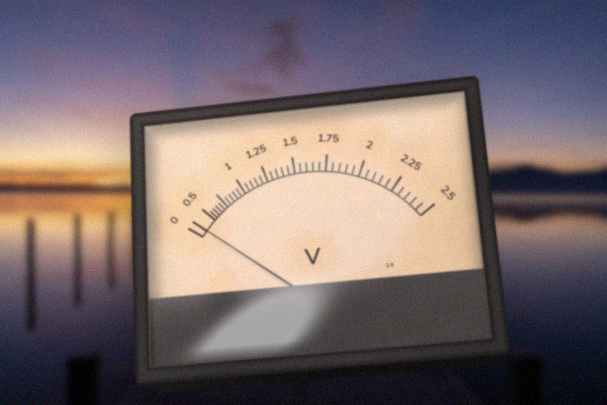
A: 0.25 V
